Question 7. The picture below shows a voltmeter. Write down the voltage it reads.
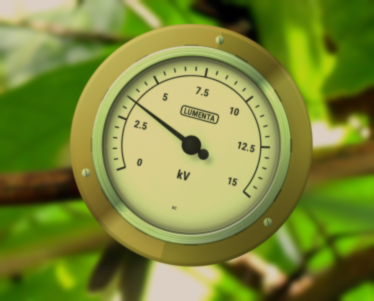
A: 3.5 kV
